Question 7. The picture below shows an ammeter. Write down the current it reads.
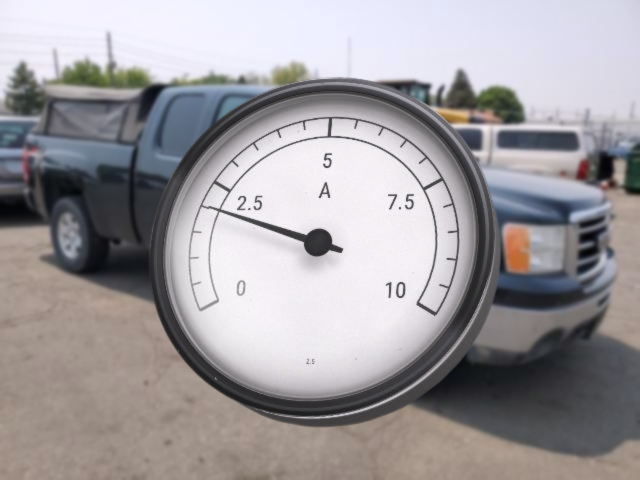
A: 2 A
